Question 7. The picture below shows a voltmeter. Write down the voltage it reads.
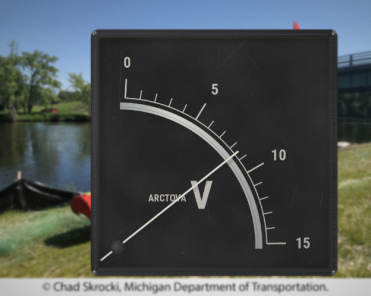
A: 8.5 V
